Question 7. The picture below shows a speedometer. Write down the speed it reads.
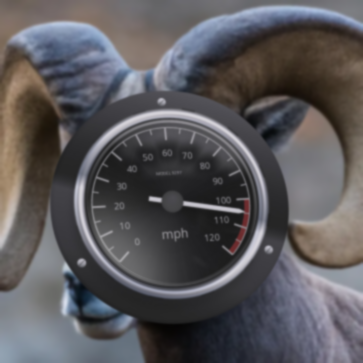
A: 105 mph
